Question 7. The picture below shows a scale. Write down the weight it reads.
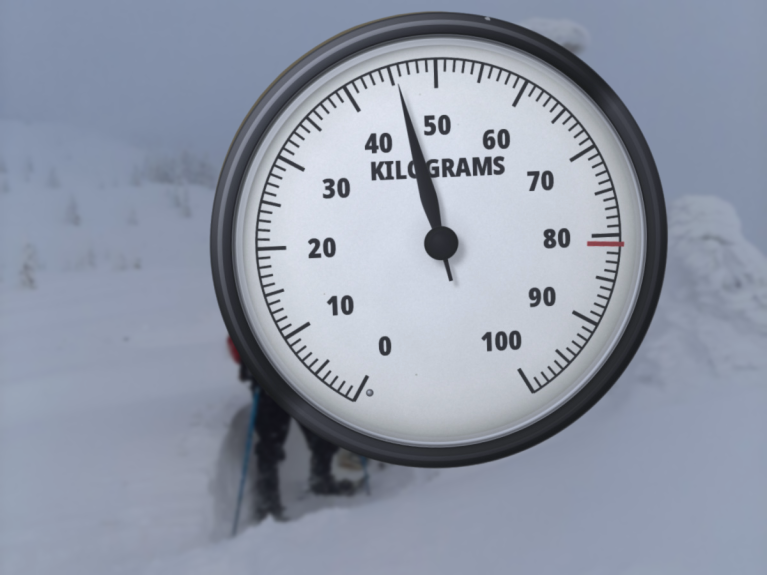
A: 45.5 kg
